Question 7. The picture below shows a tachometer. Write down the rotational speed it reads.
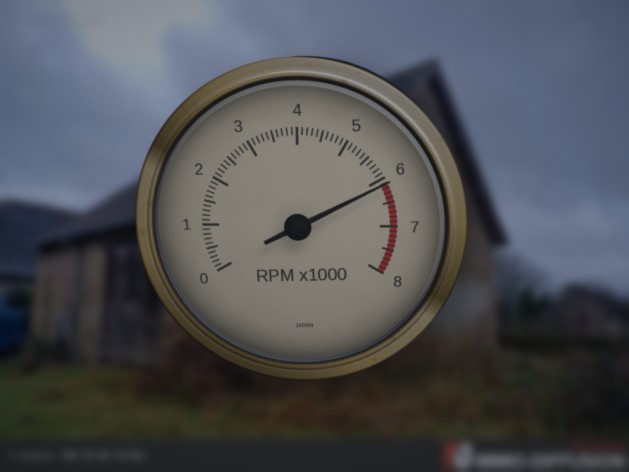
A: 6100 rpm
